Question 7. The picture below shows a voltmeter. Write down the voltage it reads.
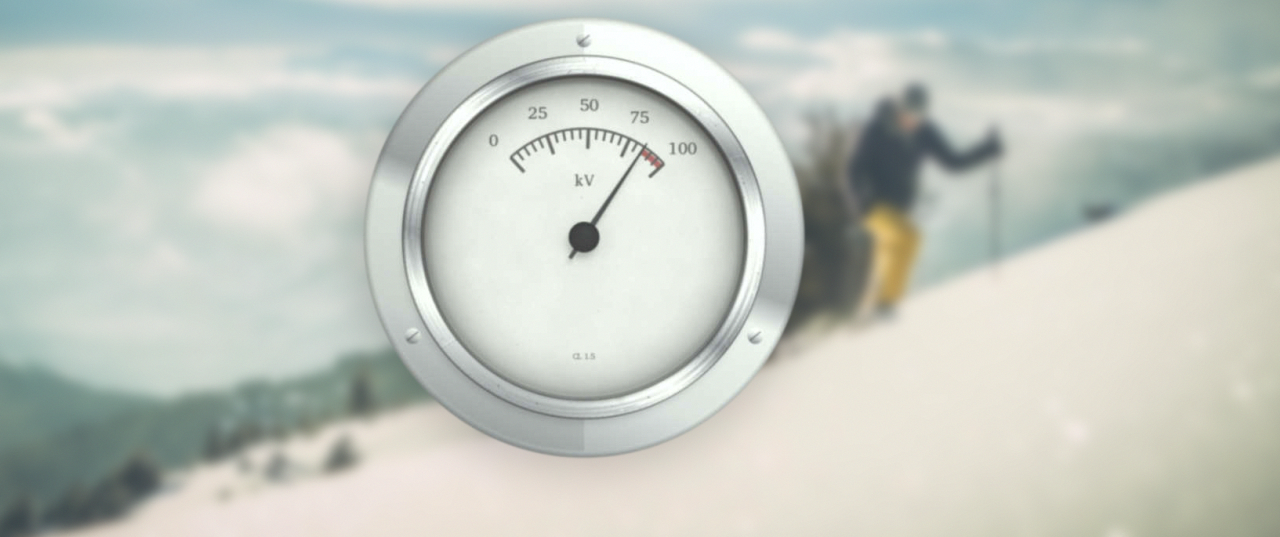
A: 85 kV
